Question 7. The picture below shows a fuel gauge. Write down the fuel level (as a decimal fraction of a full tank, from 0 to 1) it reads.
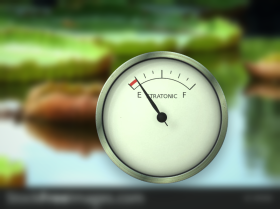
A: 0.125
